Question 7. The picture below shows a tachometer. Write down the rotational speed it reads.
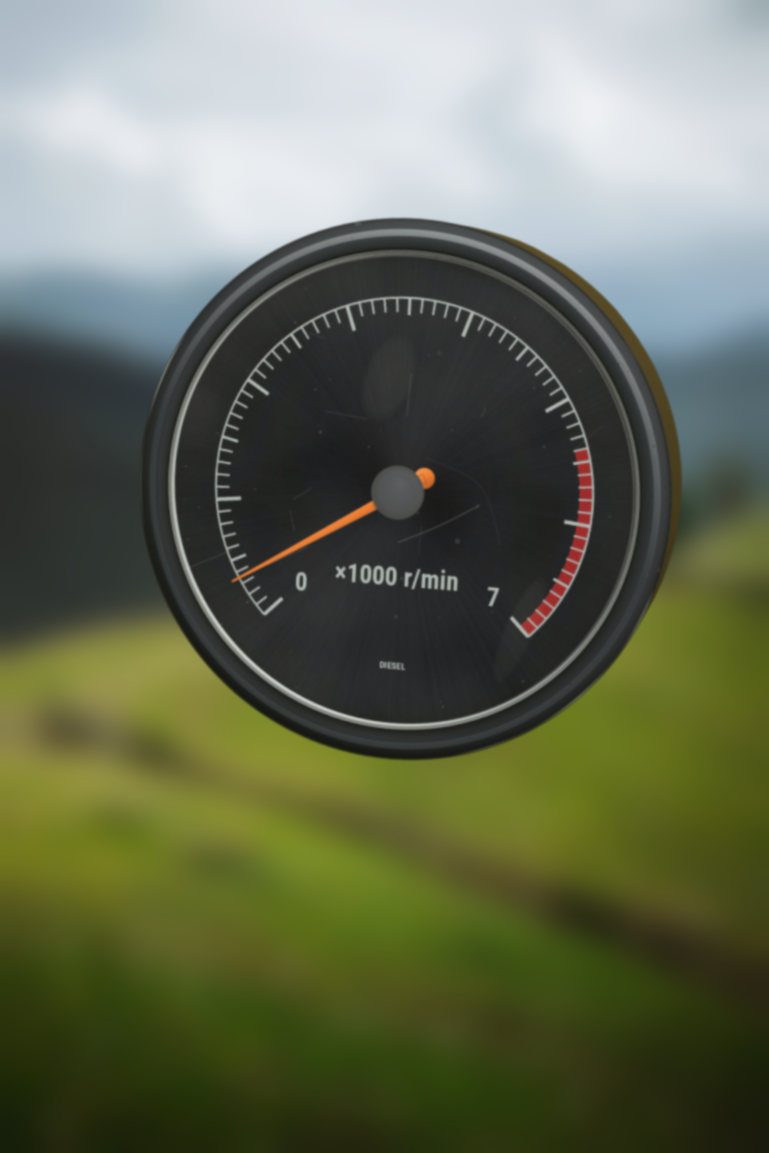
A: 350 rpm
